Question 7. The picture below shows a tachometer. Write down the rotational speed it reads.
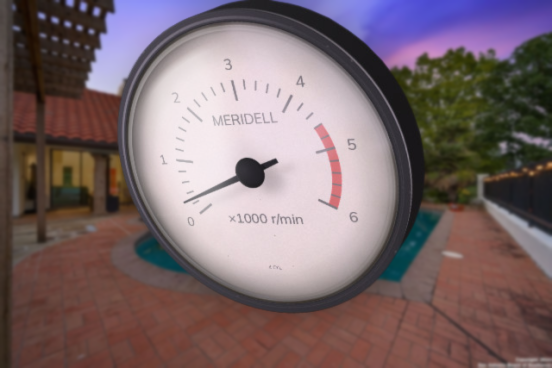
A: 300 rpm
